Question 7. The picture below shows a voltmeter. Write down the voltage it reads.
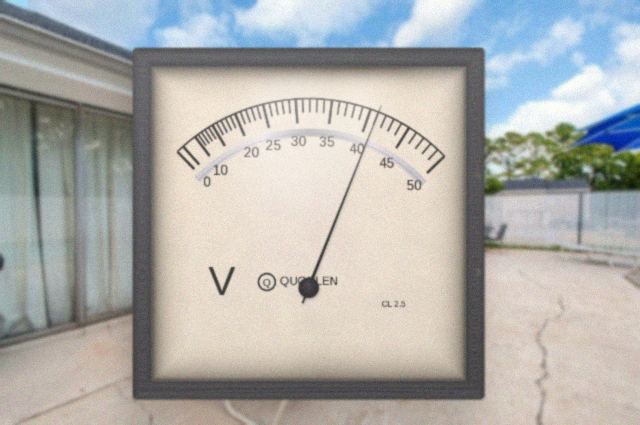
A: 41 V
